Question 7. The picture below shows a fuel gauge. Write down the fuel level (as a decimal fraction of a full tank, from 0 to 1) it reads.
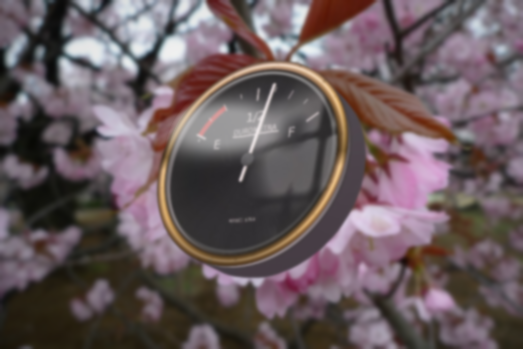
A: 0.625
